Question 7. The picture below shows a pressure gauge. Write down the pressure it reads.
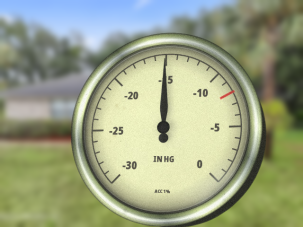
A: -15 inHg
